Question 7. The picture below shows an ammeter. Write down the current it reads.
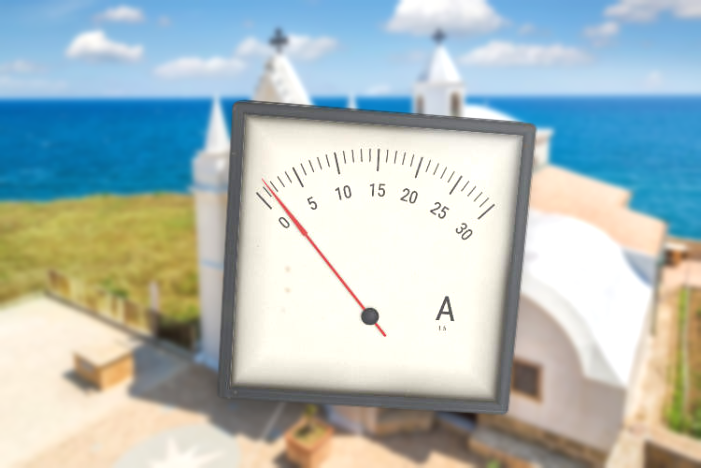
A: 1.5 A
